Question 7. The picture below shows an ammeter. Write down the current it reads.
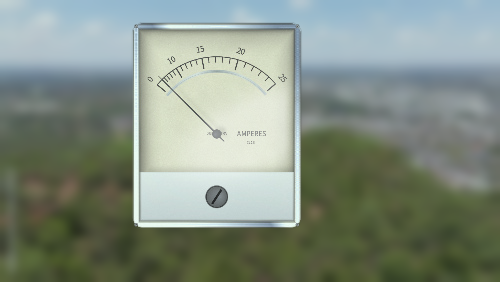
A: 5 A
